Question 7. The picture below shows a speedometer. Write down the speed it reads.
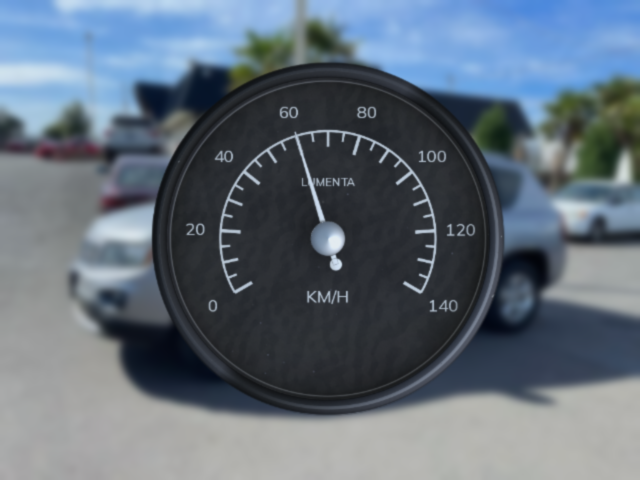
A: 60 km/h
